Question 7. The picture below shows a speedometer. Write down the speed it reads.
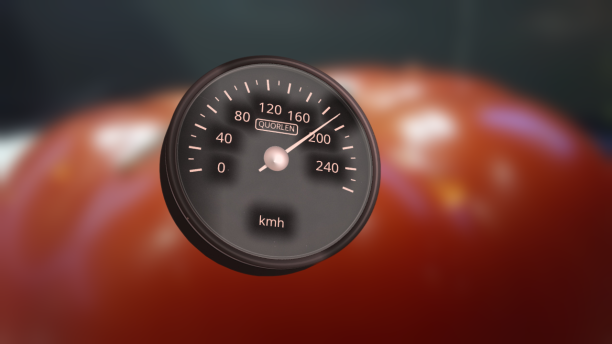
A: 190 km/h
